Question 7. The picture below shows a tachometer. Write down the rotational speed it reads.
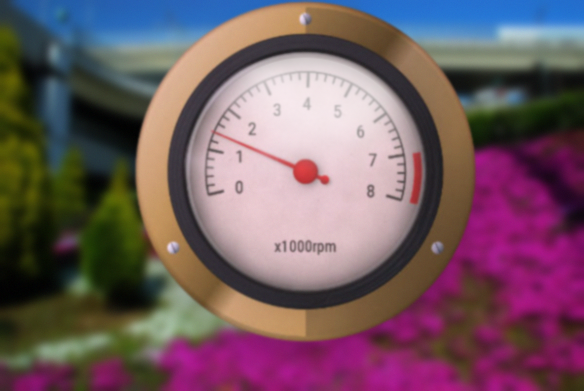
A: 1400 rpm
